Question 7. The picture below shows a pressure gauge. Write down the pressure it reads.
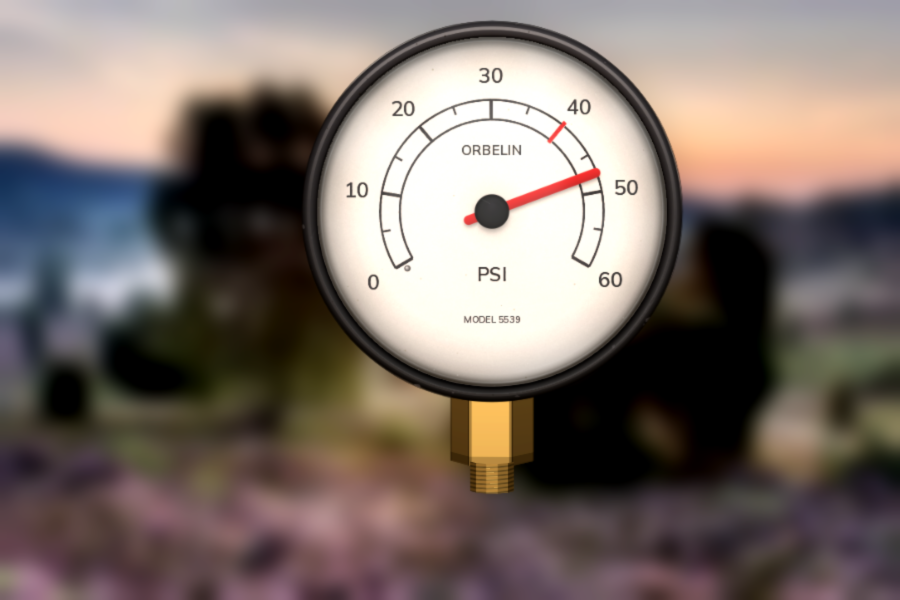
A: 47.5 psi
